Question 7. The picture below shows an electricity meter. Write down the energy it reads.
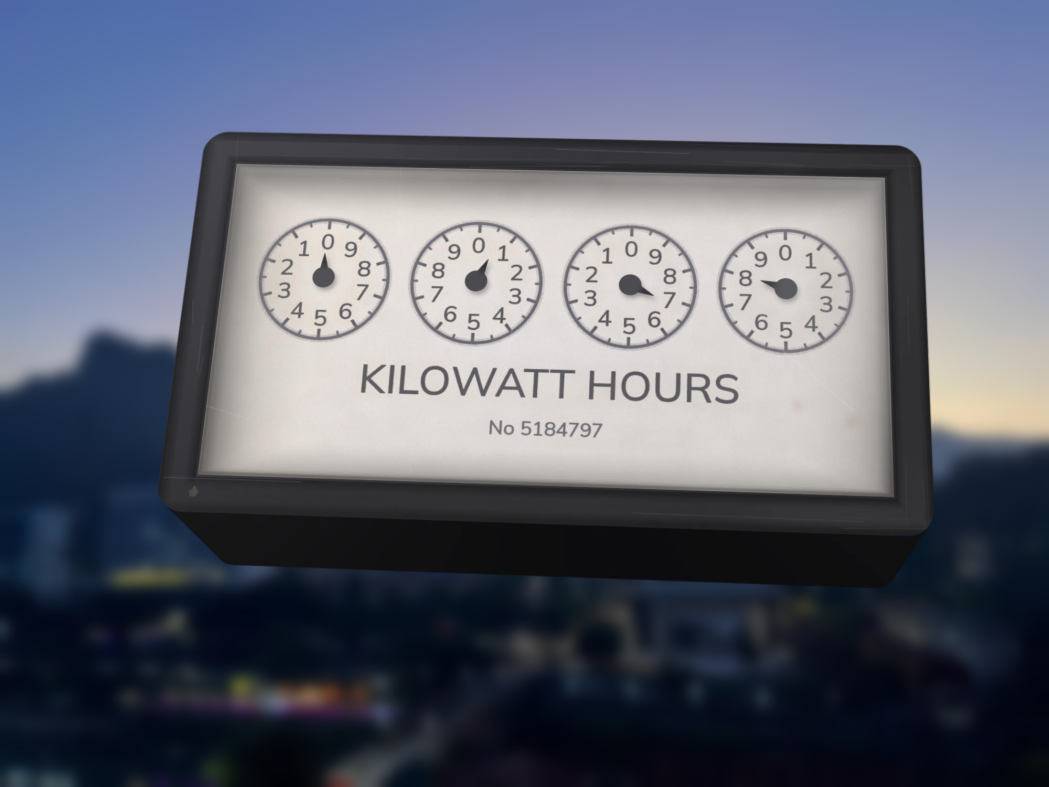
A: 68 kWh
